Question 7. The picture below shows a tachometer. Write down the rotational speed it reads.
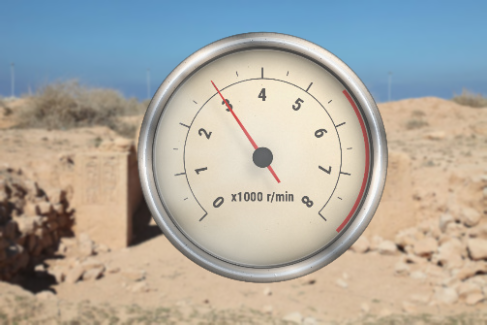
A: 3000 rpm
